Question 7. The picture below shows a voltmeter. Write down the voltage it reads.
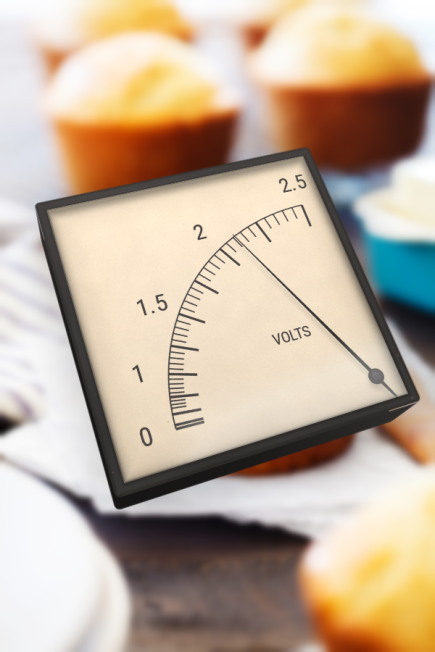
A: 2.1 V
